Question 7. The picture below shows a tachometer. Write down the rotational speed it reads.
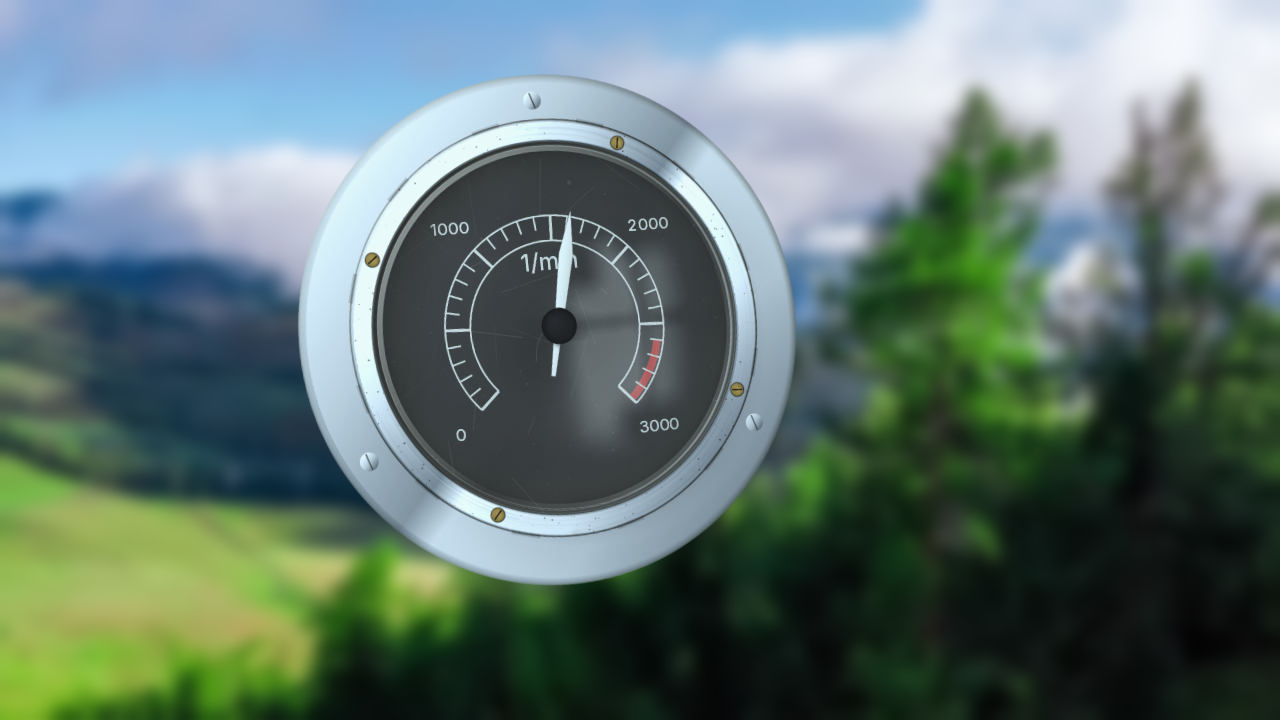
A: 1600 rpm
